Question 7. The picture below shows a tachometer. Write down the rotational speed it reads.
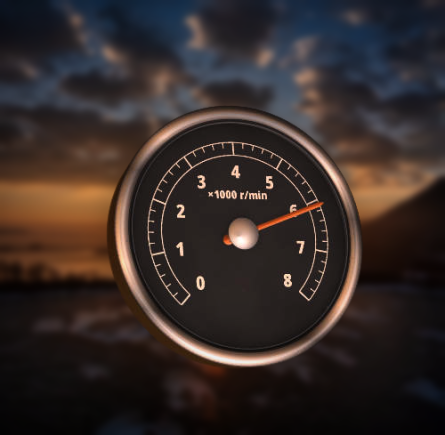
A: 6100 rpm
